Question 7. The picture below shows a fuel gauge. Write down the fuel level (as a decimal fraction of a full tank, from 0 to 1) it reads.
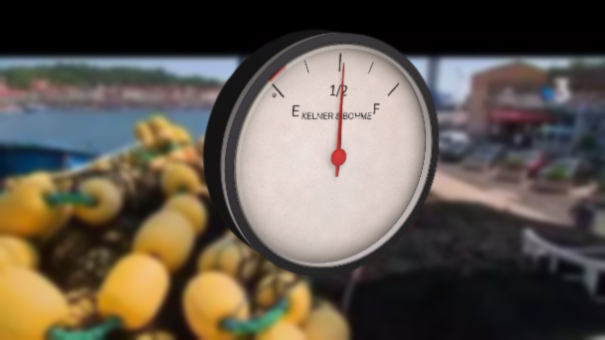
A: 0.5
